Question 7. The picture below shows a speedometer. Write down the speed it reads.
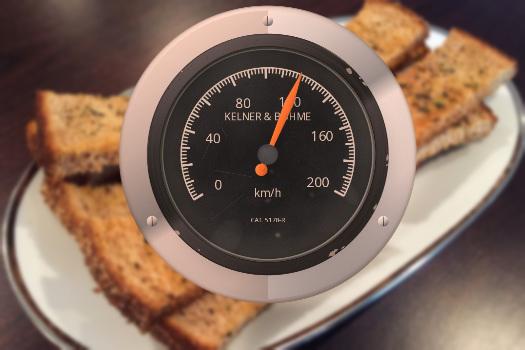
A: 120 km/h
